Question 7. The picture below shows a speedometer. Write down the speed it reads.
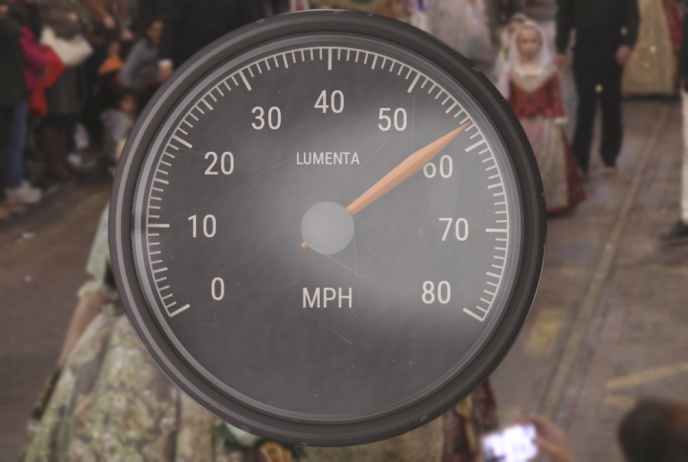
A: 57.5 mph
